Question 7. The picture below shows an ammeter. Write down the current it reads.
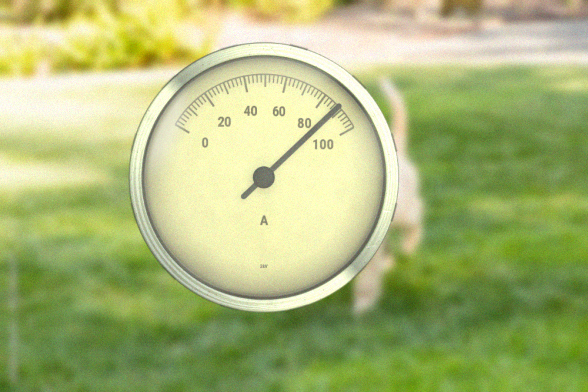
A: 88 A
